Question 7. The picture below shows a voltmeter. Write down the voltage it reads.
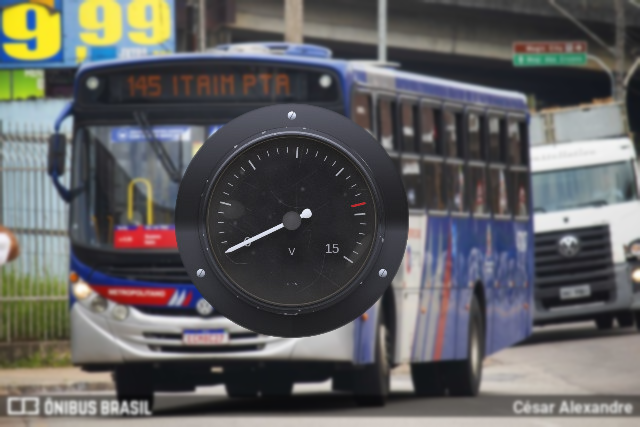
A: 0 V
